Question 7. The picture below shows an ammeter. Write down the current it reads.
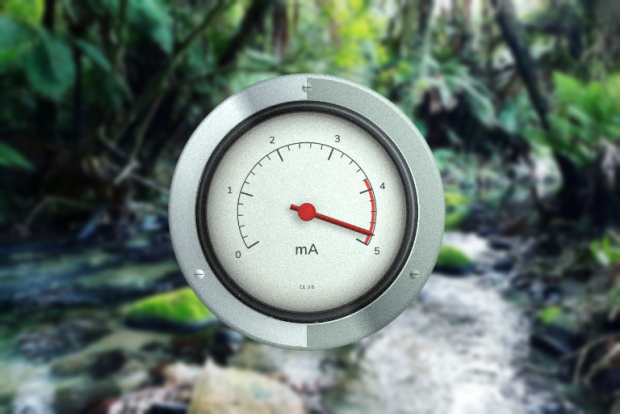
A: 4.8 mA
